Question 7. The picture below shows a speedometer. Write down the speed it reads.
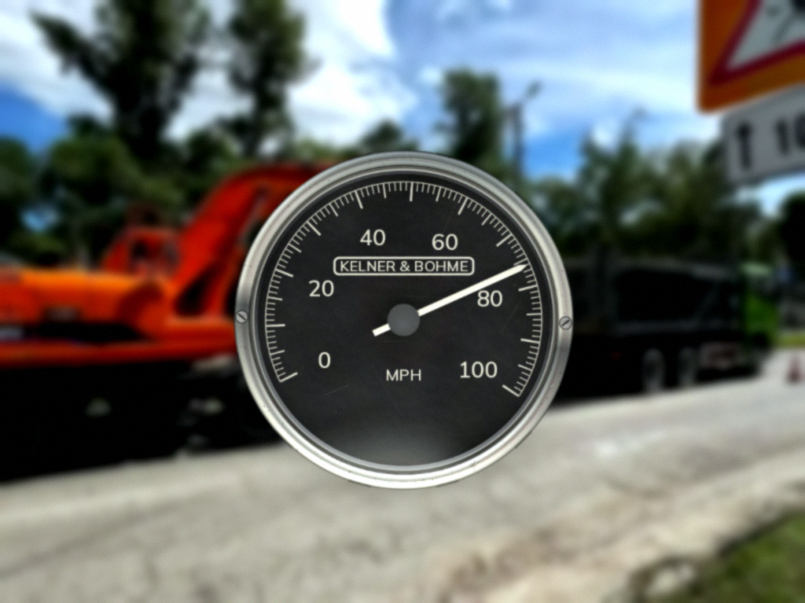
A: 76 mph
